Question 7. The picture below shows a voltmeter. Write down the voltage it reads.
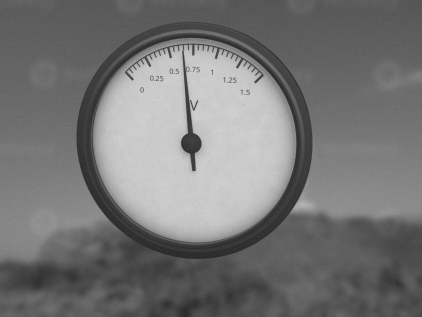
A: 0.65 V
